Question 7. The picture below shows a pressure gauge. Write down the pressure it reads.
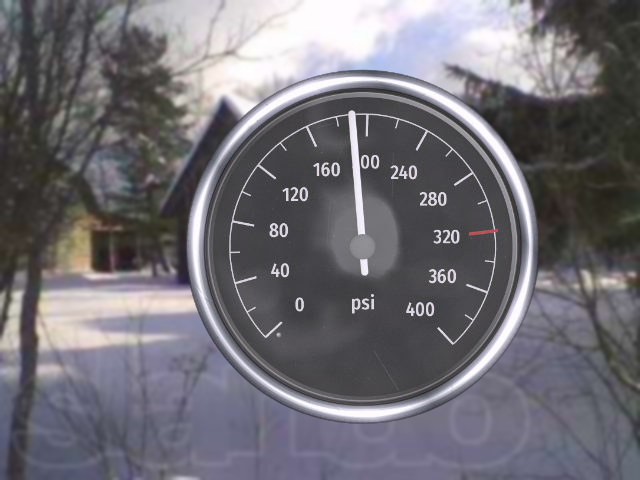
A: 190 psi
